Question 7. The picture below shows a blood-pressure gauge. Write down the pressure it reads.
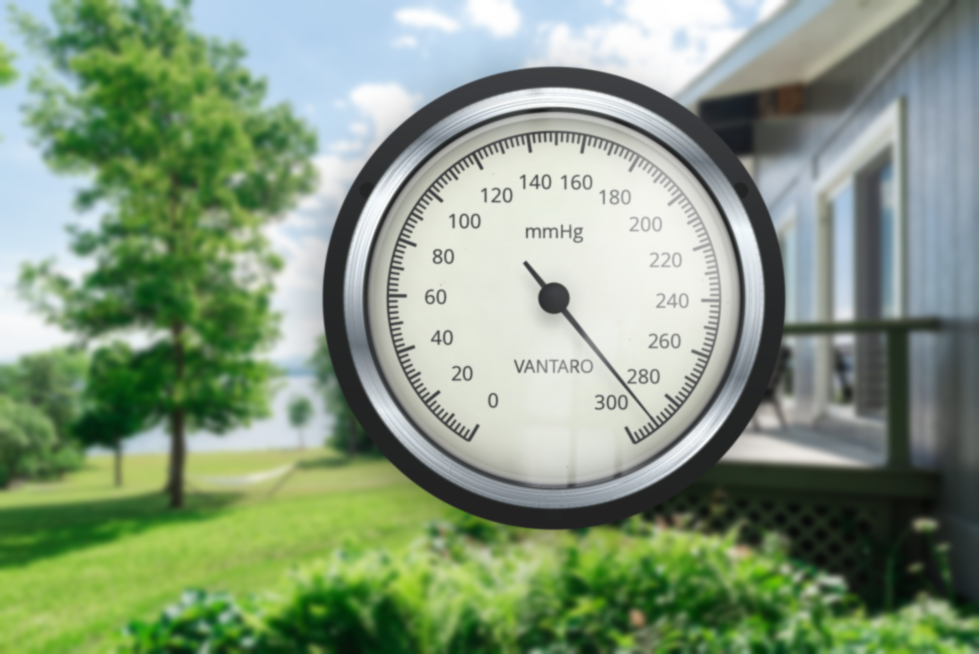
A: 290 mmHg
